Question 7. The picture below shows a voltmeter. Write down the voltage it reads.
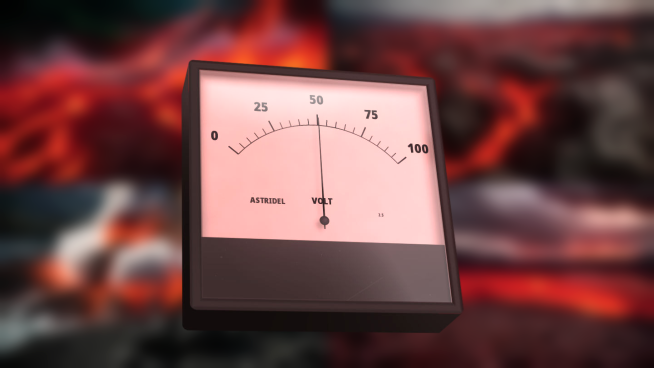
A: 50 V
